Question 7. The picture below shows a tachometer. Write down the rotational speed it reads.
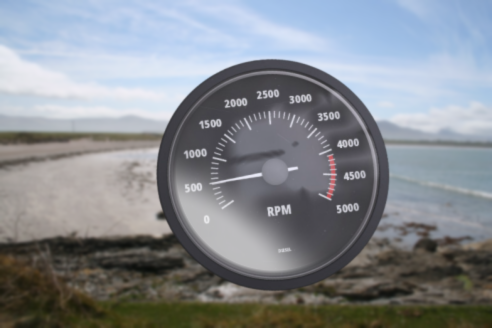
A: 500 rpm
